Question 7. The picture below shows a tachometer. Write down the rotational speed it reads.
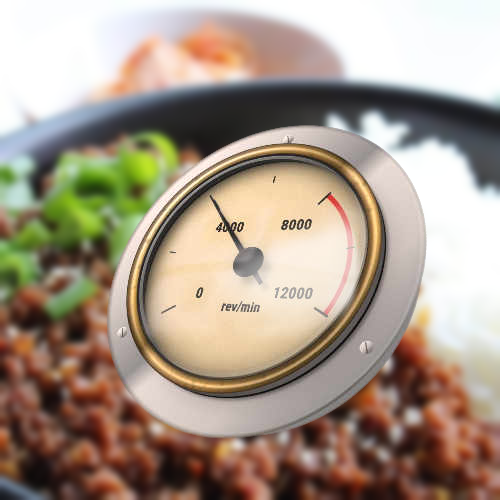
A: 4000 rpm
